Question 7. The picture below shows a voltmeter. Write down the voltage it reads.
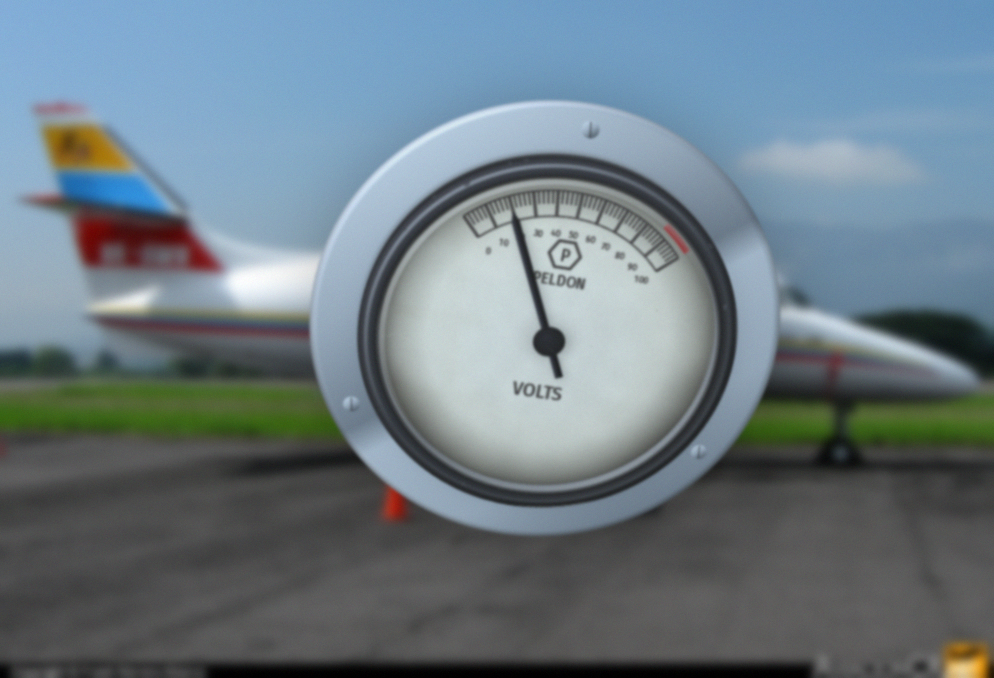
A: 20 V
